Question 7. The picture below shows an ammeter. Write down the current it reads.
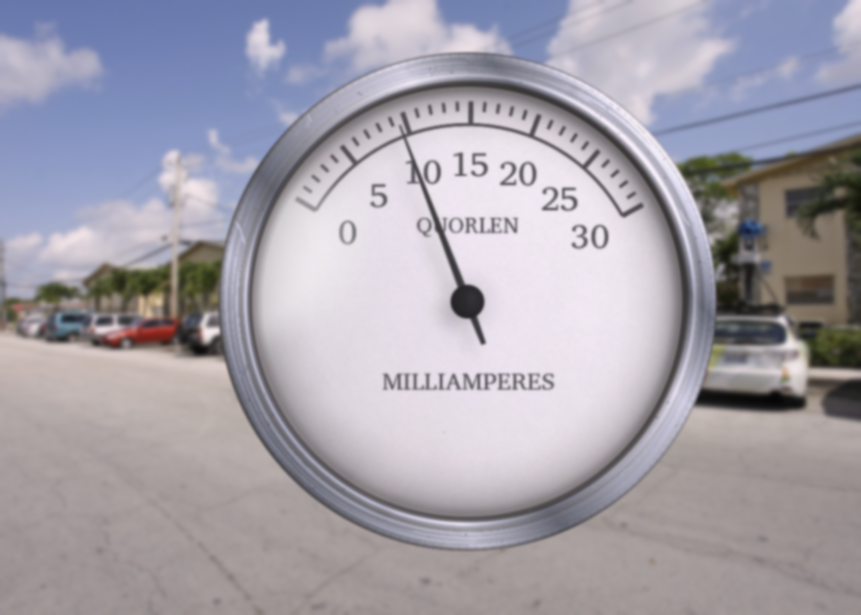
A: 9.5 mA
